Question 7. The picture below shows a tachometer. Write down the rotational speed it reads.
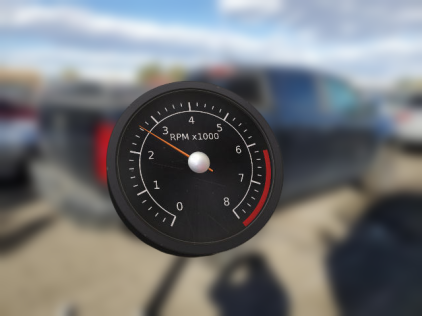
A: 2600 rpm
